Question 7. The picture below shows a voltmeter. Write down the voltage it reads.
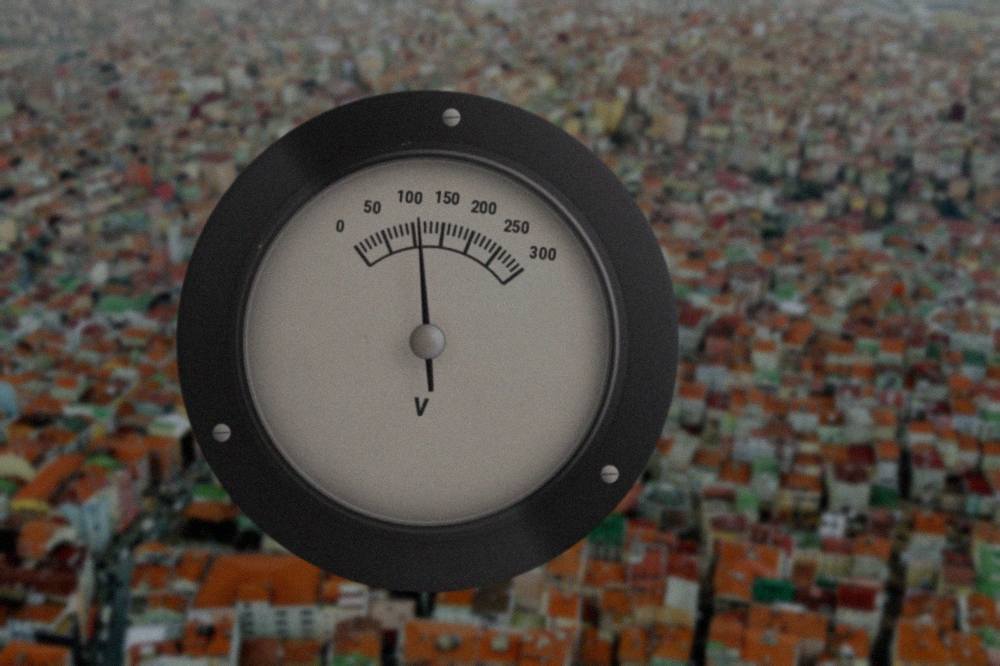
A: 110 V
